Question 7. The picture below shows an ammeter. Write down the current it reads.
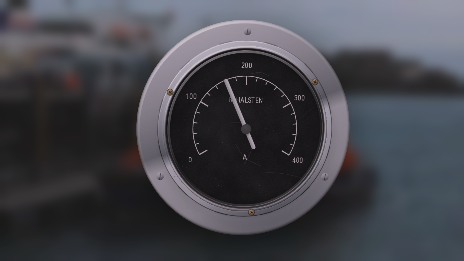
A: 160 A
